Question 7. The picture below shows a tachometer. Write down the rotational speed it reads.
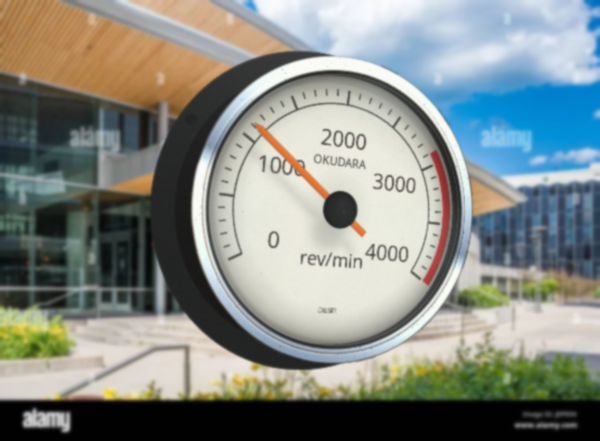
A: 1100 rpm
